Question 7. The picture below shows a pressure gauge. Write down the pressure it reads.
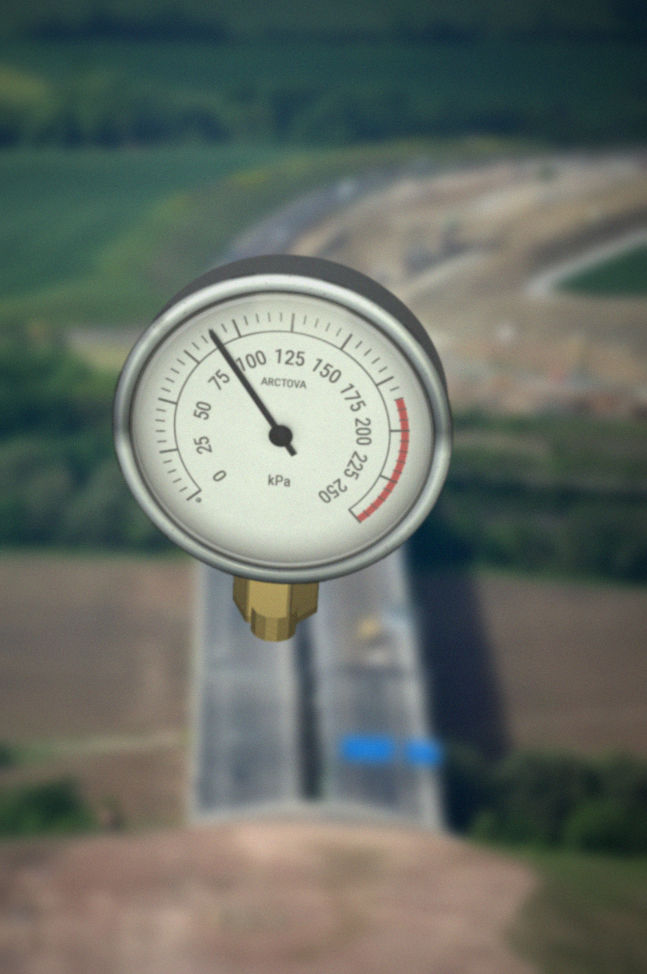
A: 90 kPa
